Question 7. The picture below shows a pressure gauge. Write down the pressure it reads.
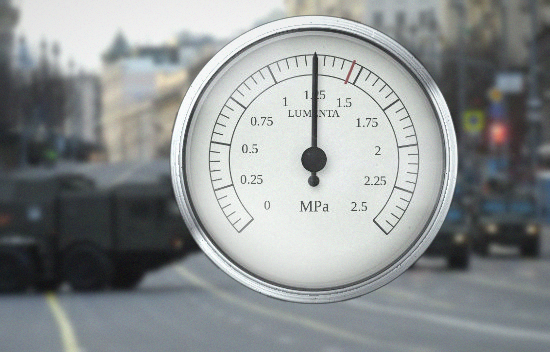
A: 1.25 MPa
